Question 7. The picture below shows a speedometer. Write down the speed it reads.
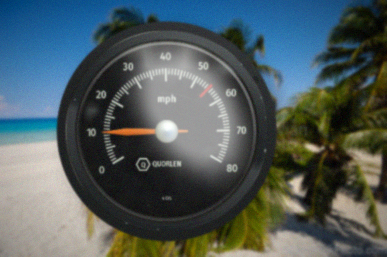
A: 10 mph
